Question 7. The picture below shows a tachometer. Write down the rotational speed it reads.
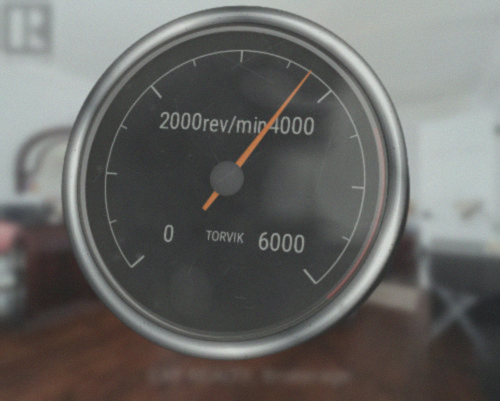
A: 3750 rpm
